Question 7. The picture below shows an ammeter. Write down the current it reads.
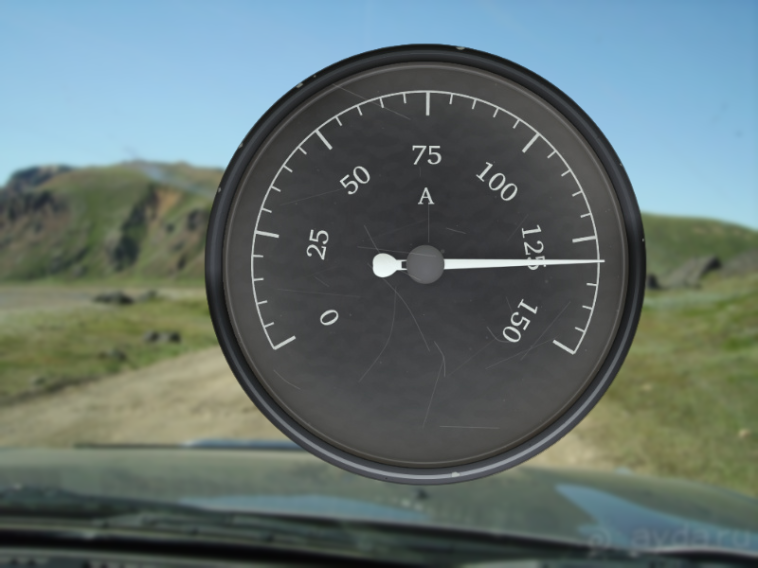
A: 130 A
